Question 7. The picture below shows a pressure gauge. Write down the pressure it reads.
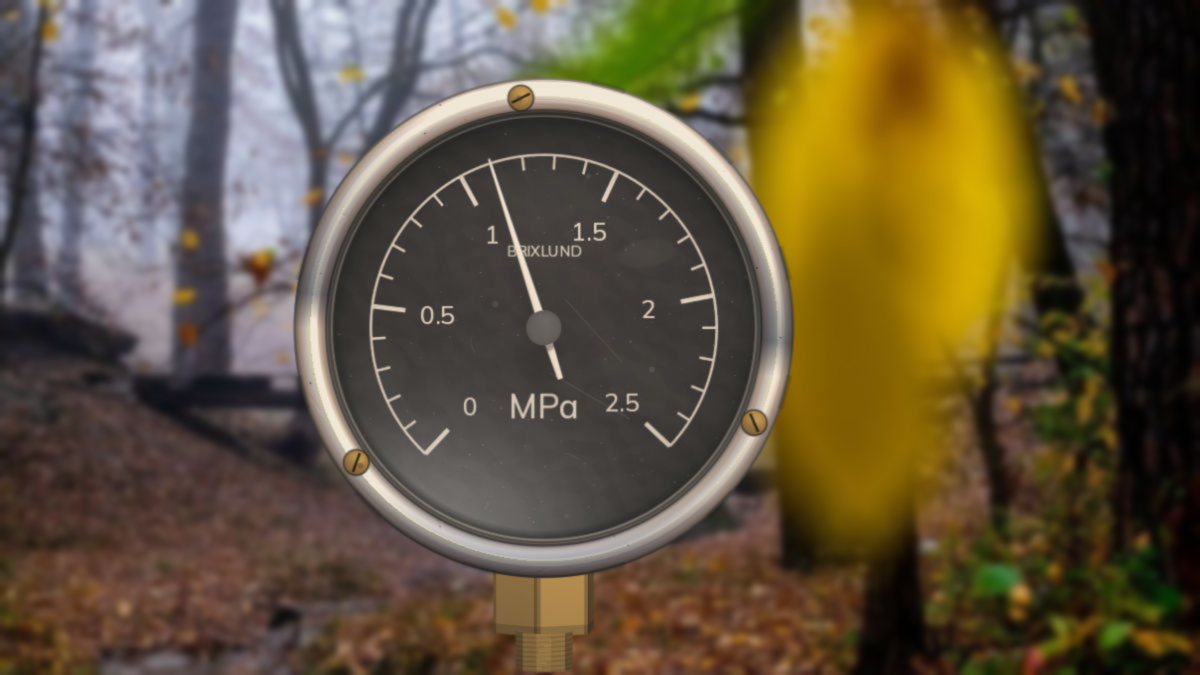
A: 1.1 MPa
